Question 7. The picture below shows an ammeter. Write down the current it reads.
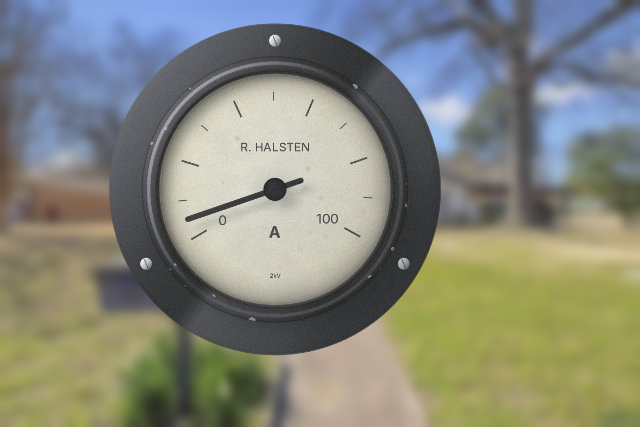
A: 5 A
